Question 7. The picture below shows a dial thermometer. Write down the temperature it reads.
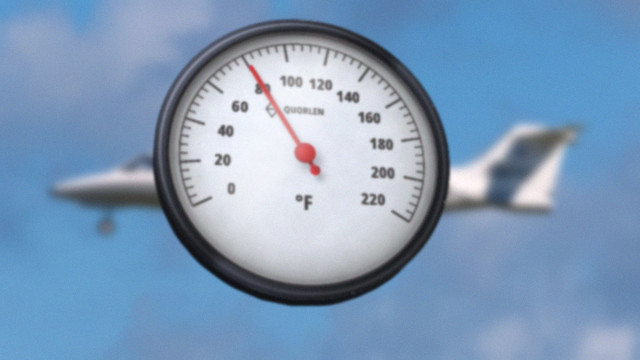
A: 80 °F
